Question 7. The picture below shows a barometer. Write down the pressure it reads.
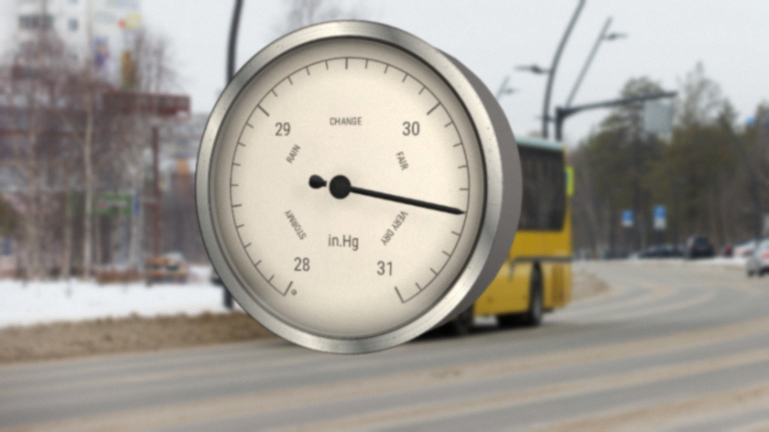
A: 30.5 inHg
